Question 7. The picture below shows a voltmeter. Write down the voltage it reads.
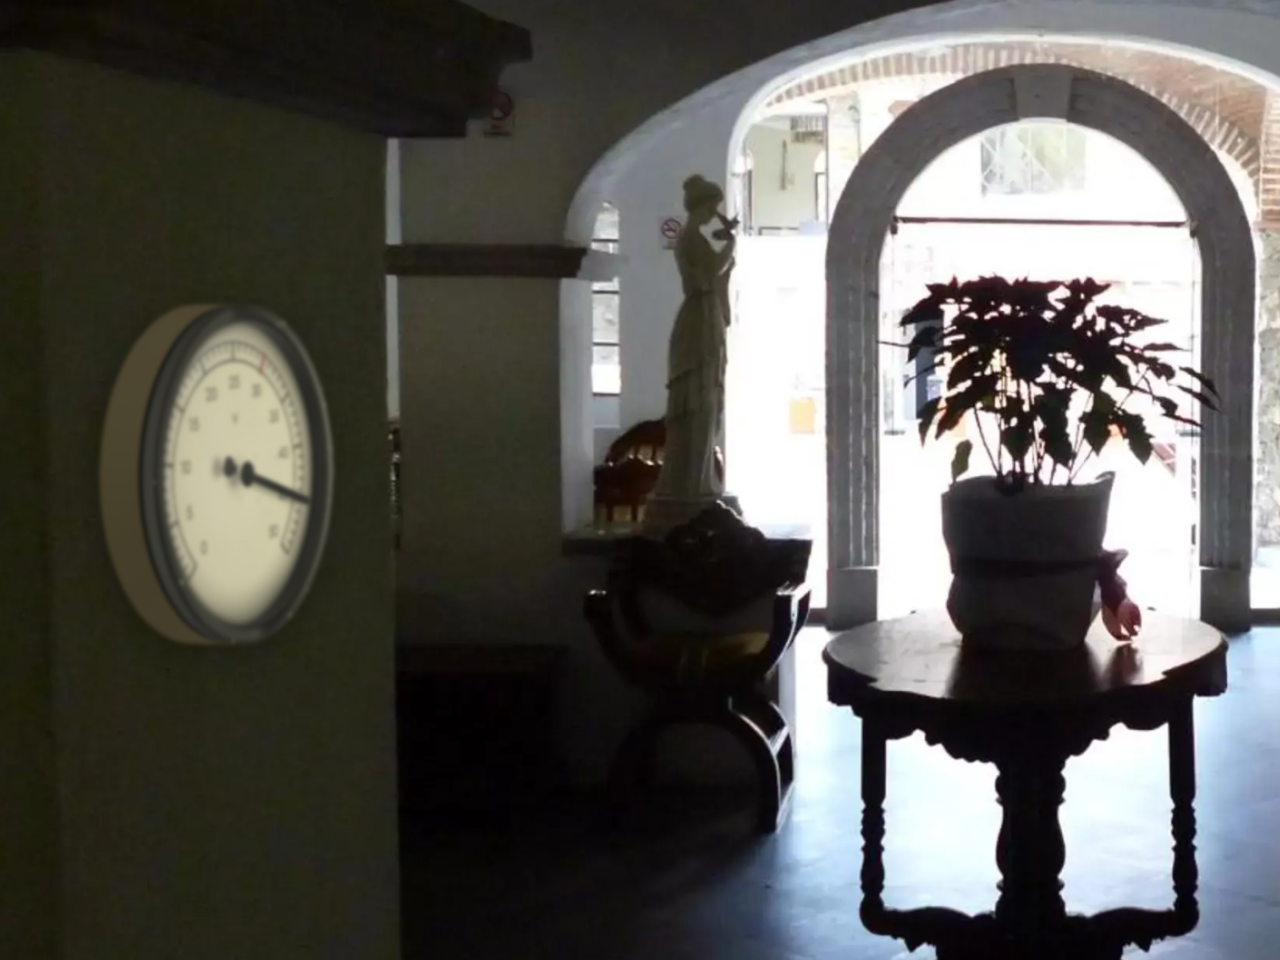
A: 45 V
